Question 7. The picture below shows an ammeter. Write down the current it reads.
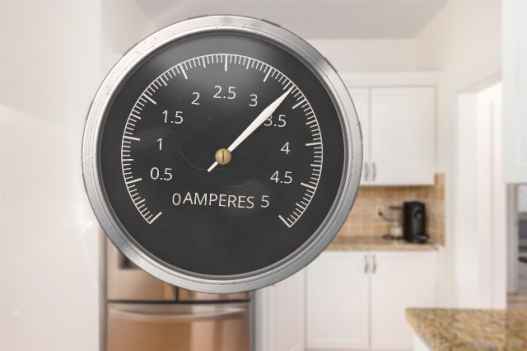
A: 3.3 A
